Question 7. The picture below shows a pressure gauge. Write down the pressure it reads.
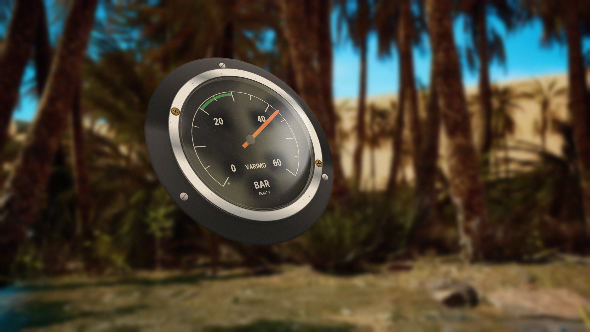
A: 42.5 bar
